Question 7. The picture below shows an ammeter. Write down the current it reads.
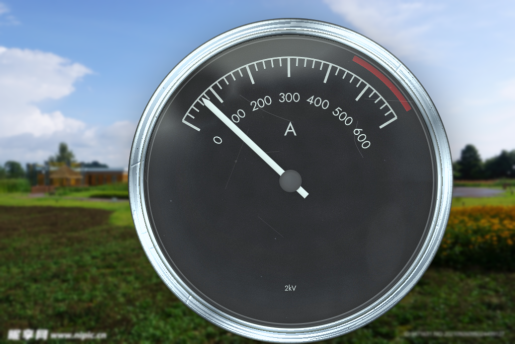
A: 70 A
